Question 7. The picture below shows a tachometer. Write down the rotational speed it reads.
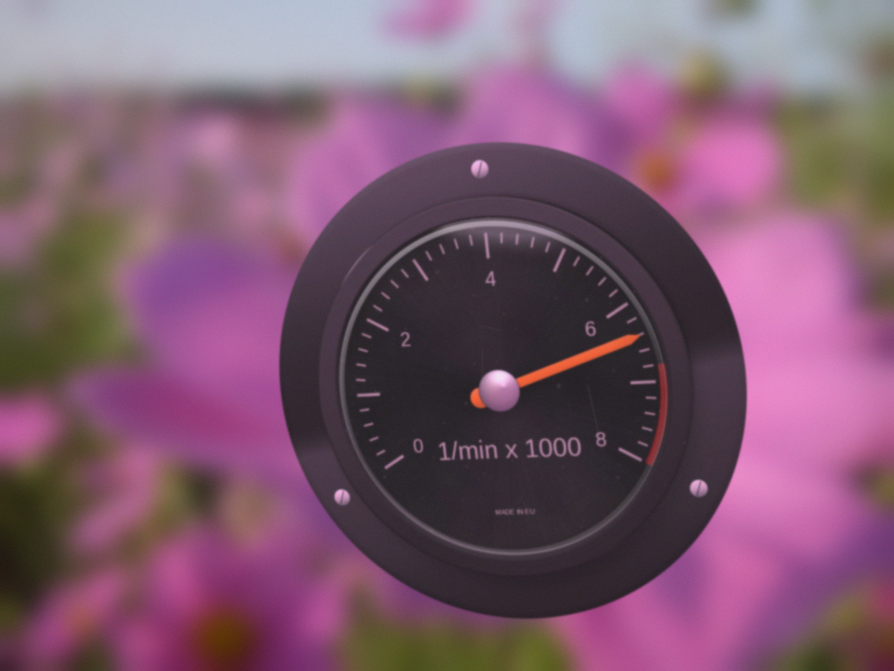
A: 6400 rpm
